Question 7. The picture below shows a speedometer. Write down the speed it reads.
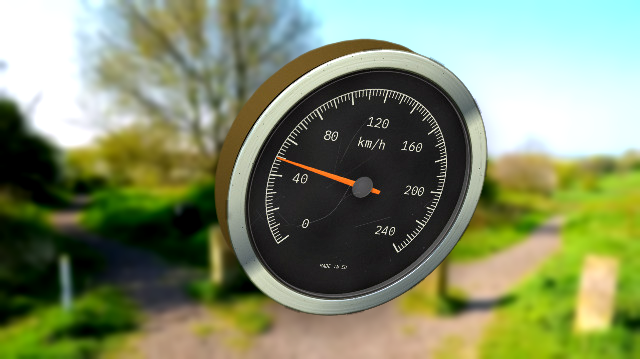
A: 50 km/h
